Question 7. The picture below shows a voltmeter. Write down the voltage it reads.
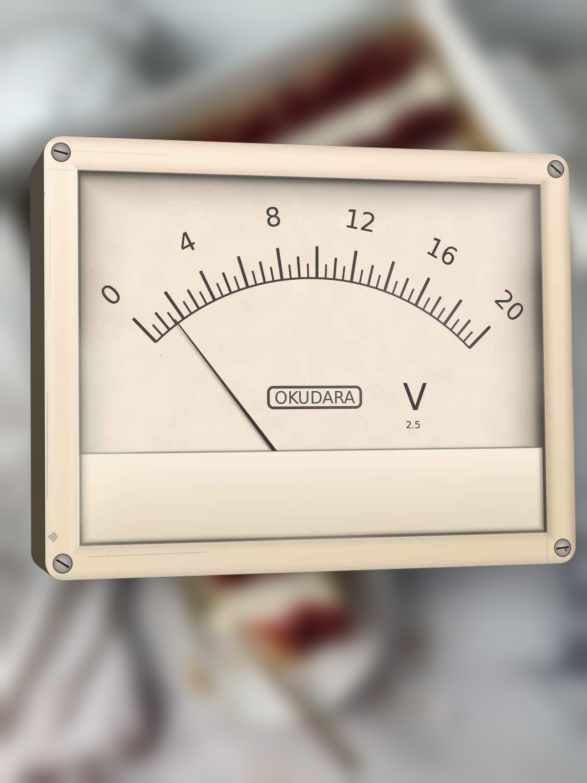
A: 1.5 V
